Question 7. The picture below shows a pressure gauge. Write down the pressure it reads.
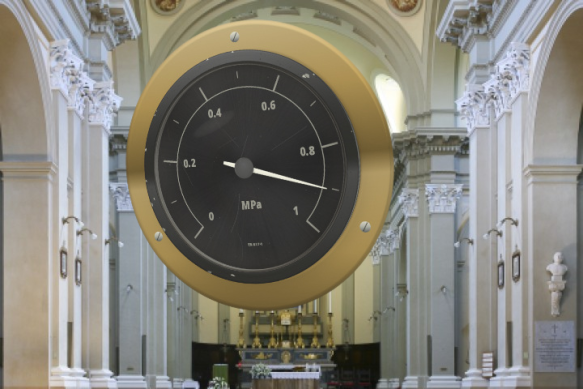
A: 0.9 MPa
